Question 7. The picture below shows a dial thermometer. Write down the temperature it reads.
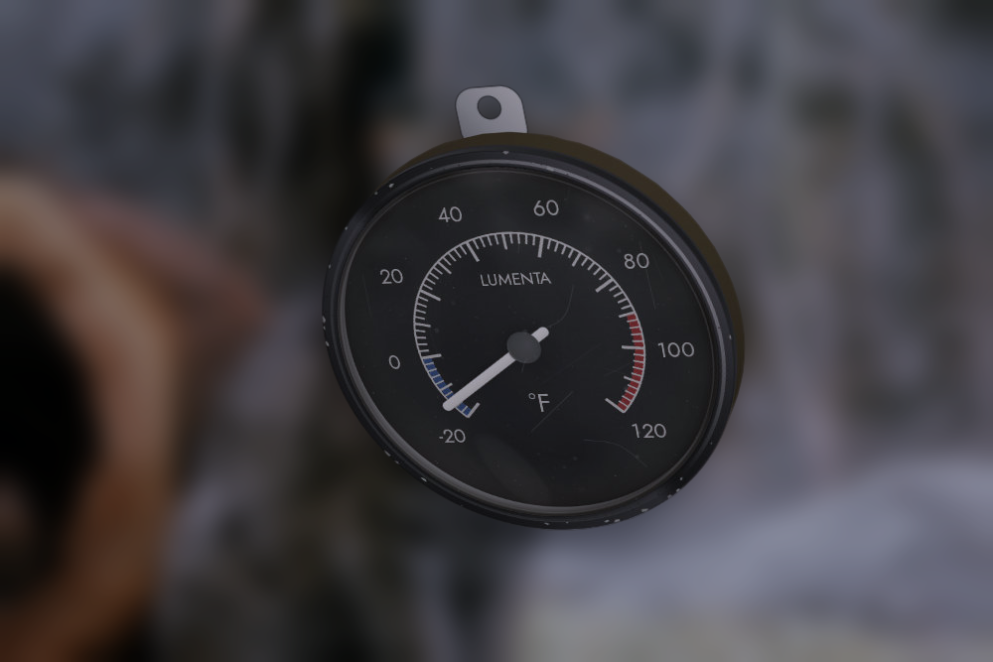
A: -14 °F
